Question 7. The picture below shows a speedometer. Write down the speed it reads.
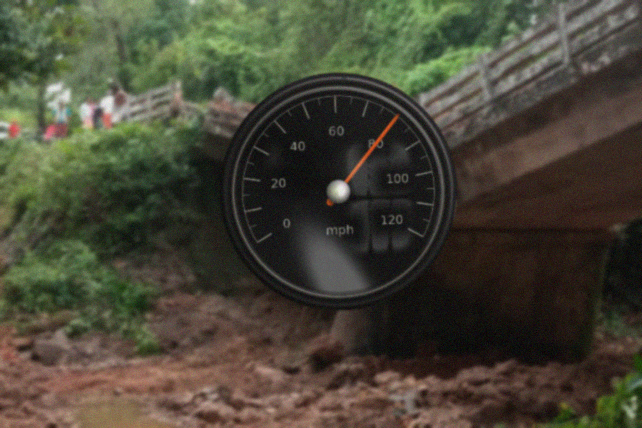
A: 80 mph
